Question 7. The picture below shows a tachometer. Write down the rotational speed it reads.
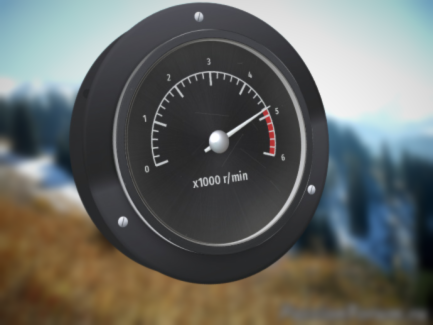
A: 4800 rpm
